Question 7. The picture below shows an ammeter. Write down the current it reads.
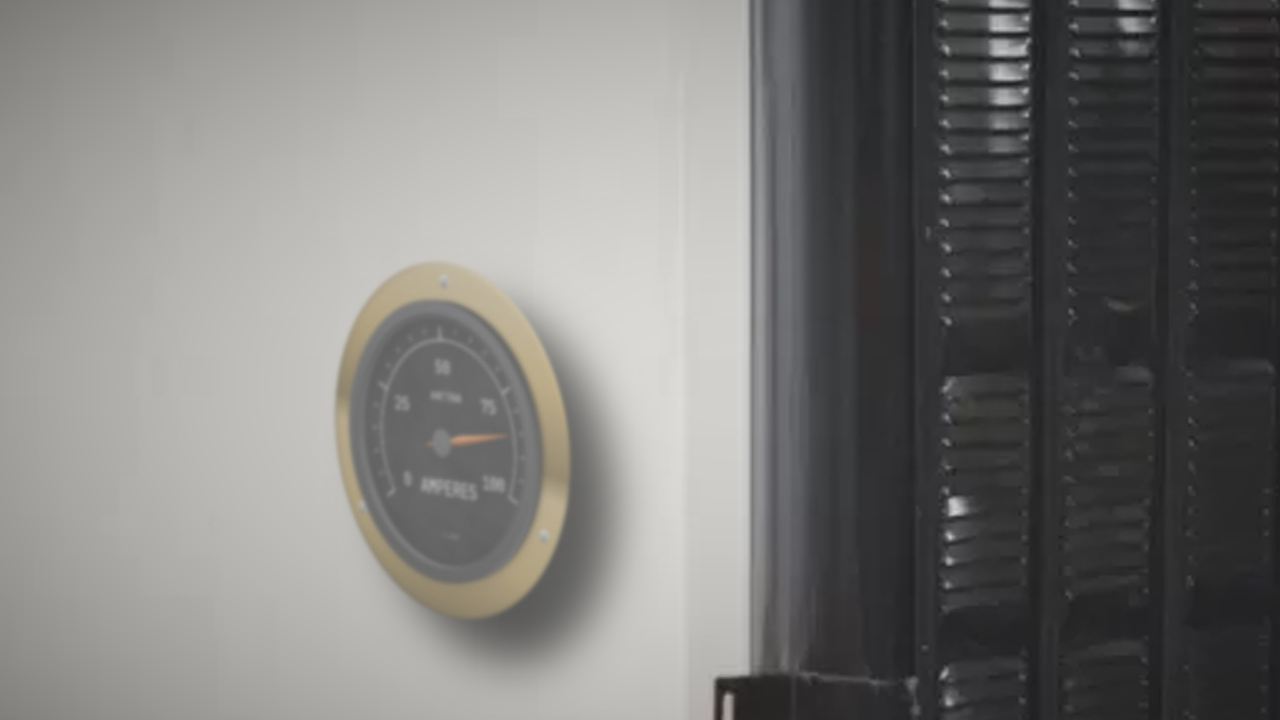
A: 85 A
